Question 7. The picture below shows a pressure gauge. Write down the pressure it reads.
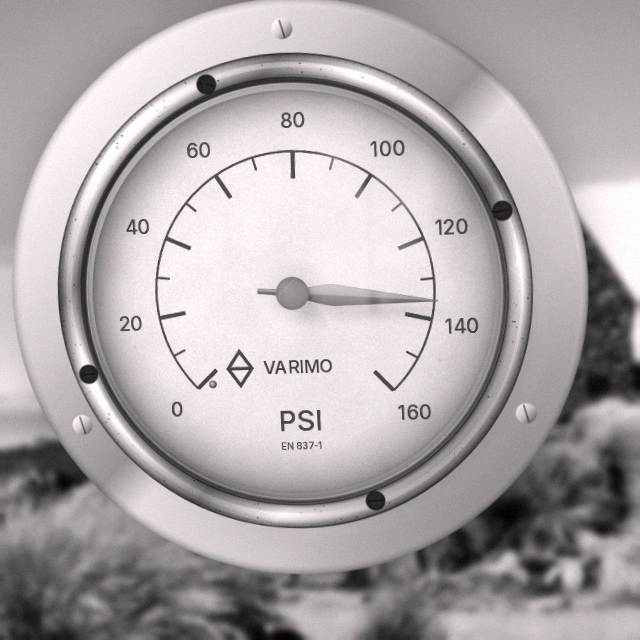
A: 135 psi
